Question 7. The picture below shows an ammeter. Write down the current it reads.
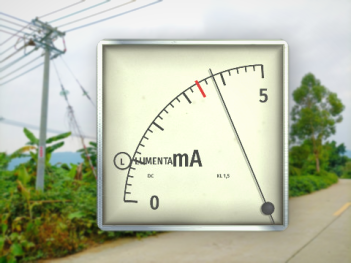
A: 3.8 mA
